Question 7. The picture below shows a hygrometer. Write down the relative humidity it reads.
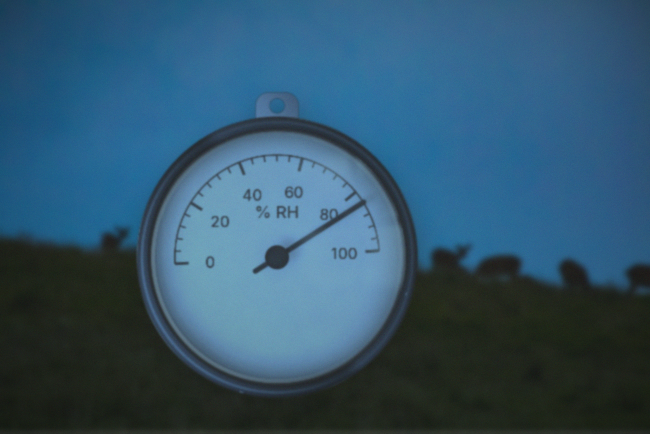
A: 84 %
